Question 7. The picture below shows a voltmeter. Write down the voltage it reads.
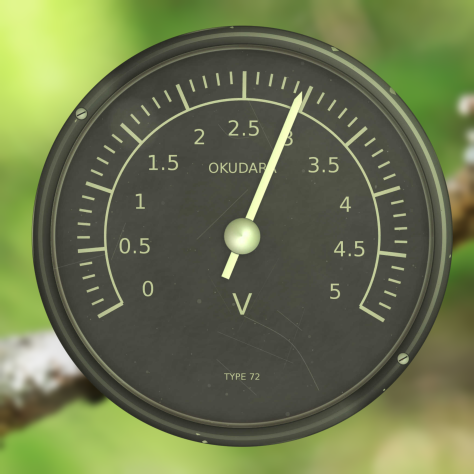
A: 2.95 V
